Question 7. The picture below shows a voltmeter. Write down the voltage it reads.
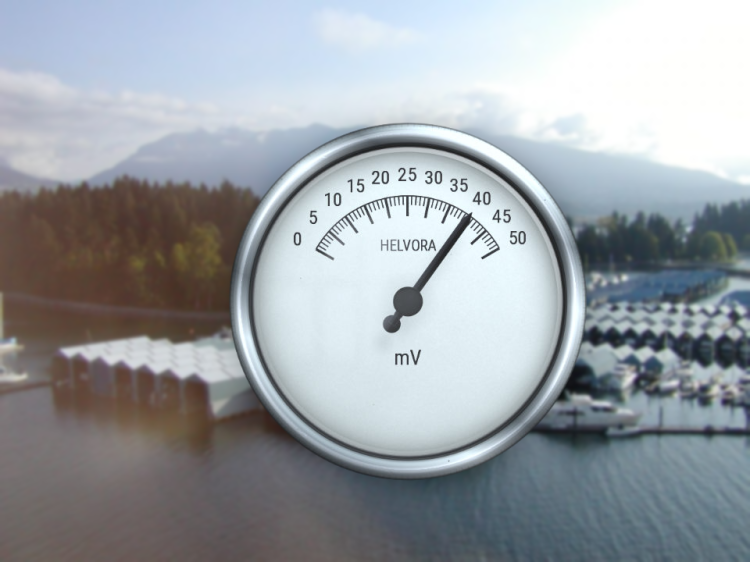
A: 40 mV
